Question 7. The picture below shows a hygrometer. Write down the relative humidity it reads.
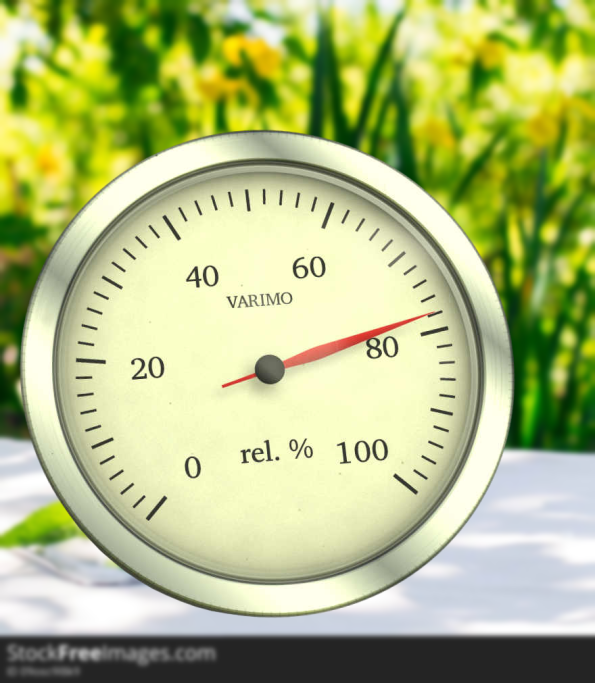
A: 78 %
